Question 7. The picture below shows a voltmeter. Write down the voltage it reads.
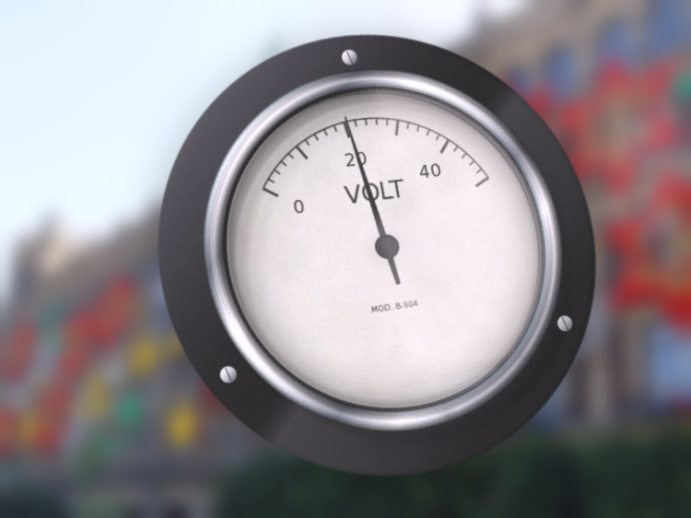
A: 20 V
